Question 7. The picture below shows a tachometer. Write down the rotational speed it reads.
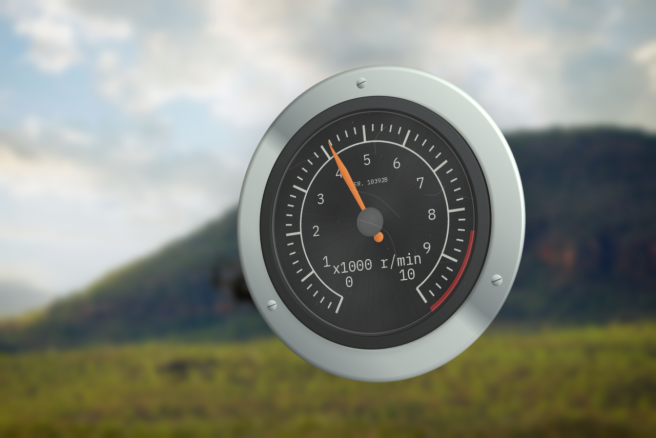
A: 4200 rpm
